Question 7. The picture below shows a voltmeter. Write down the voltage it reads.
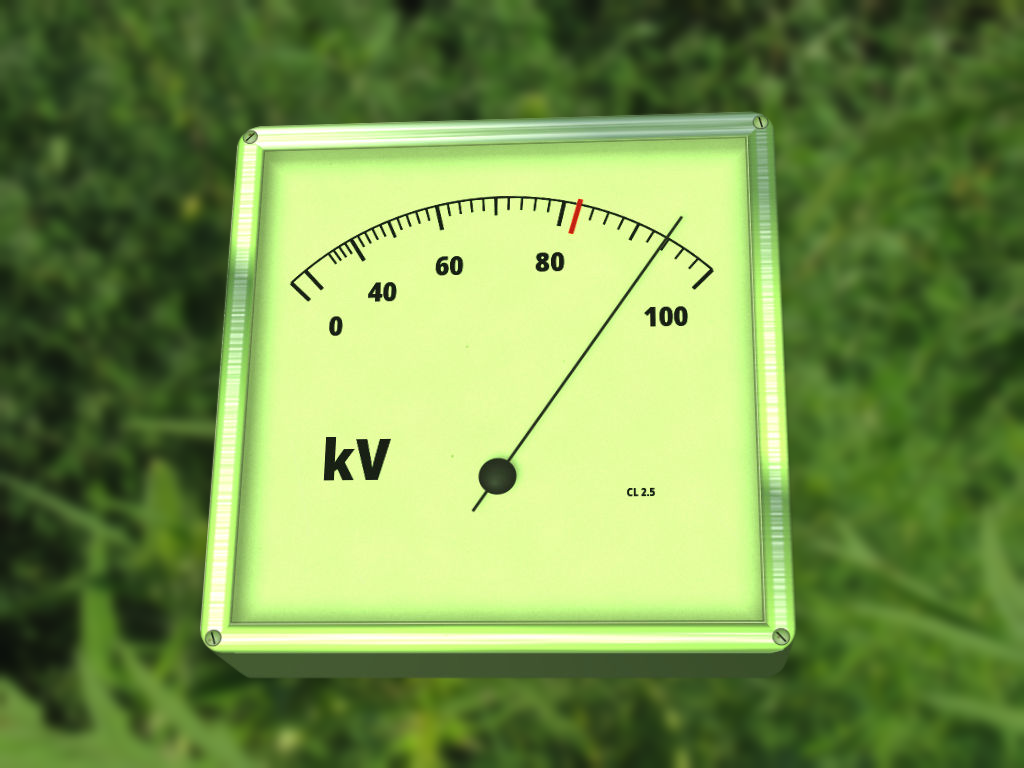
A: 94 kV
